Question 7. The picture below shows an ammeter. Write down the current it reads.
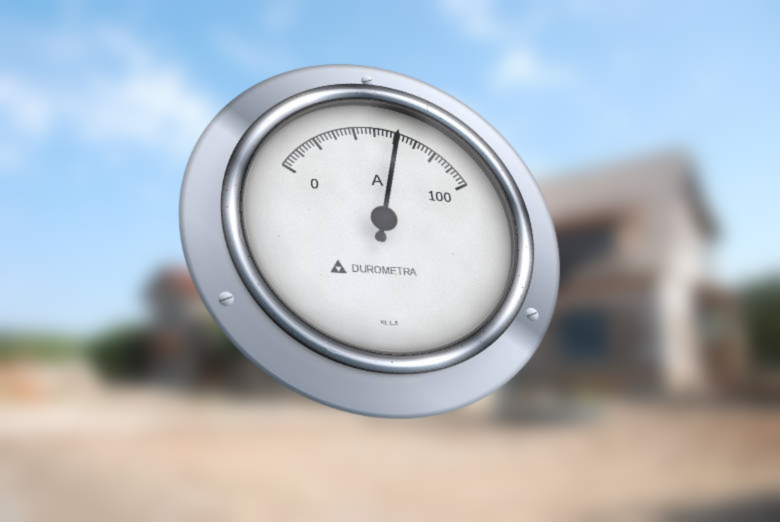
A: 60 A
